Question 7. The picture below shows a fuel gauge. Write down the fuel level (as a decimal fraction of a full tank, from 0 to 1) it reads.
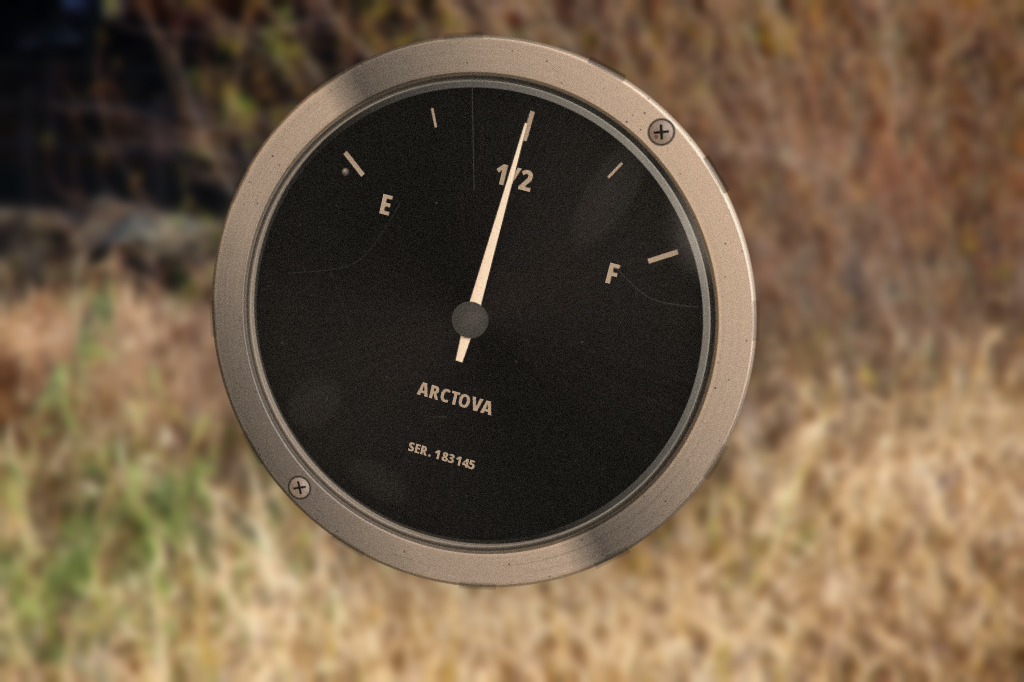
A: 0.5
